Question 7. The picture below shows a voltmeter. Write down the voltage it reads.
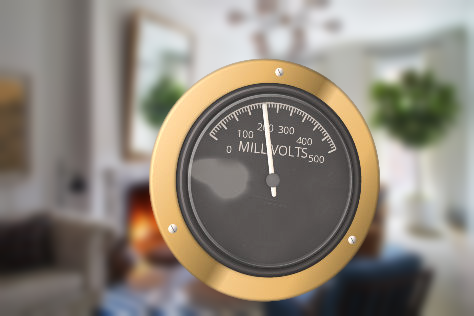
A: 200 mV
